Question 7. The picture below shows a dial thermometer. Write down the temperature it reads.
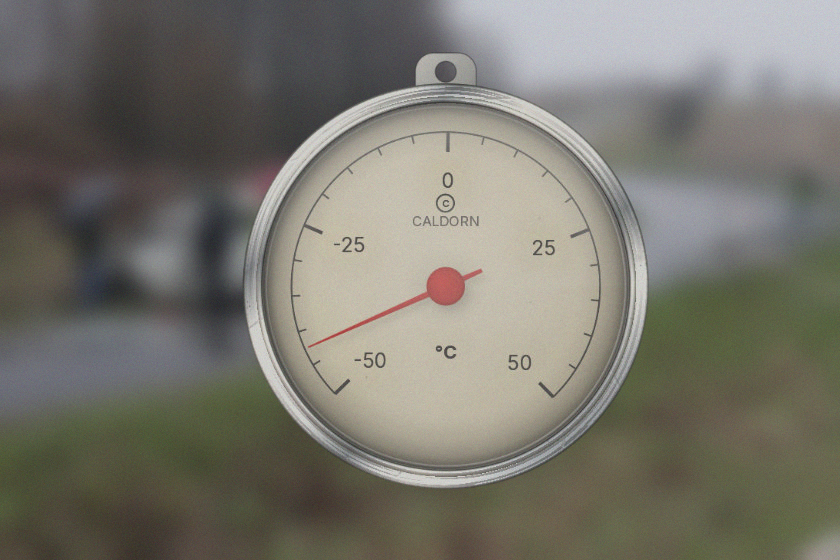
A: -42.5 °C
